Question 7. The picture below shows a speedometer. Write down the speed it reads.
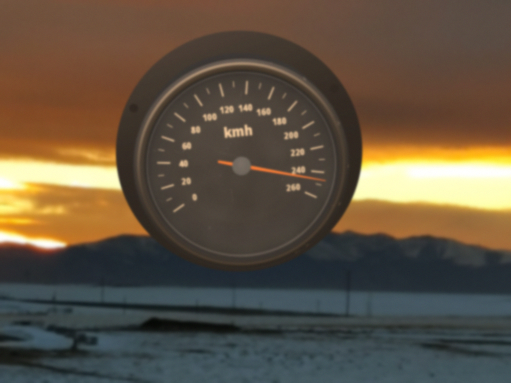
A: 245 km/h
